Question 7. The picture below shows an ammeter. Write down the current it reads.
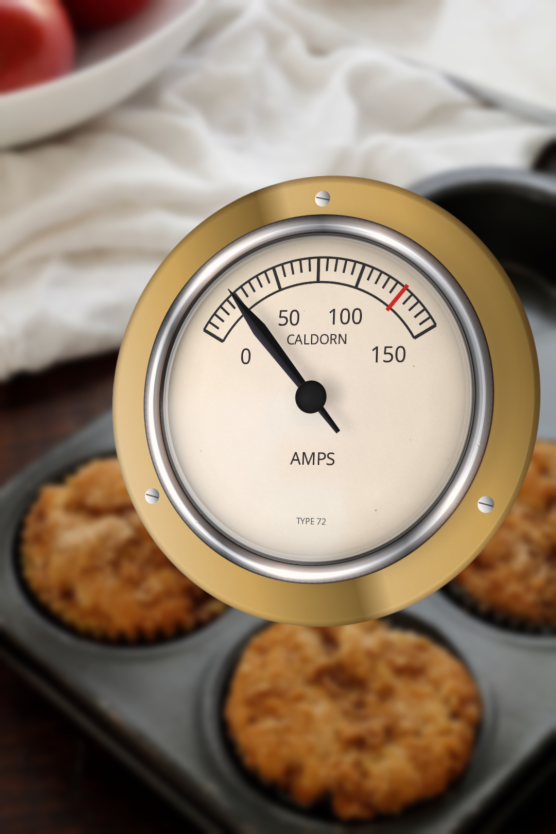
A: 25 A
